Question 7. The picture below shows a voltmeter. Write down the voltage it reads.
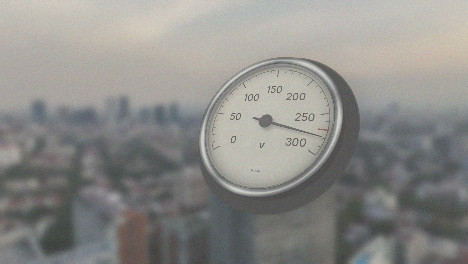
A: 280 V
